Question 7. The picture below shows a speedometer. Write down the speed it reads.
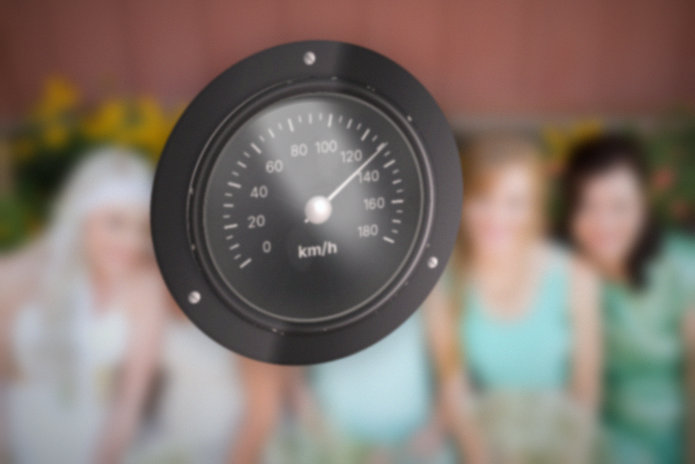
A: 130 km/h
